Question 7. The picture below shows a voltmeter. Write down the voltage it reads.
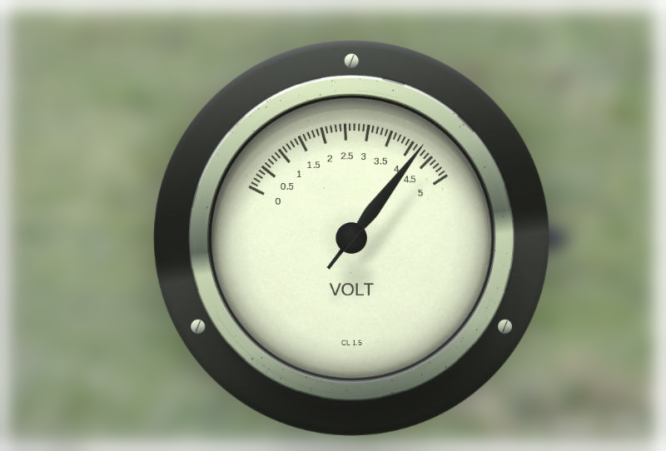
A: 4.2 V
